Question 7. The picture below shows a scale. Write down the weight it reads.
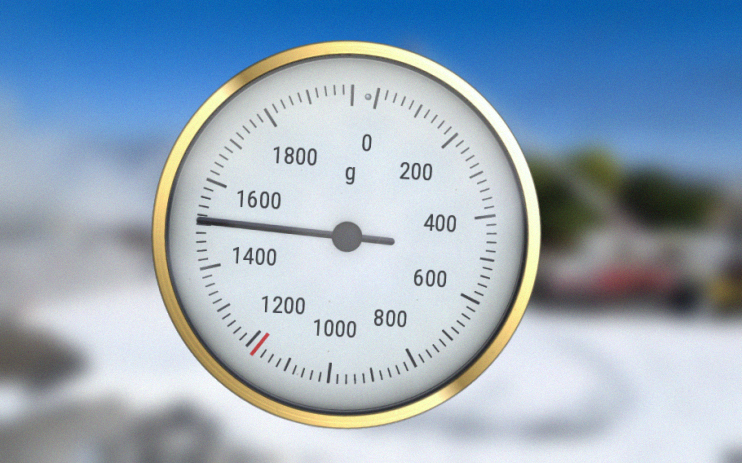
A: 1510 g
